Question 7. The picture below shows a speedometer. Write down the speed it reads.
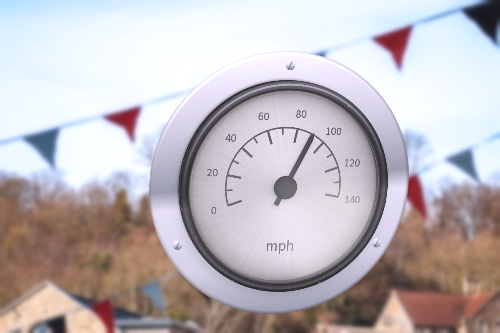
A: 90 mph
